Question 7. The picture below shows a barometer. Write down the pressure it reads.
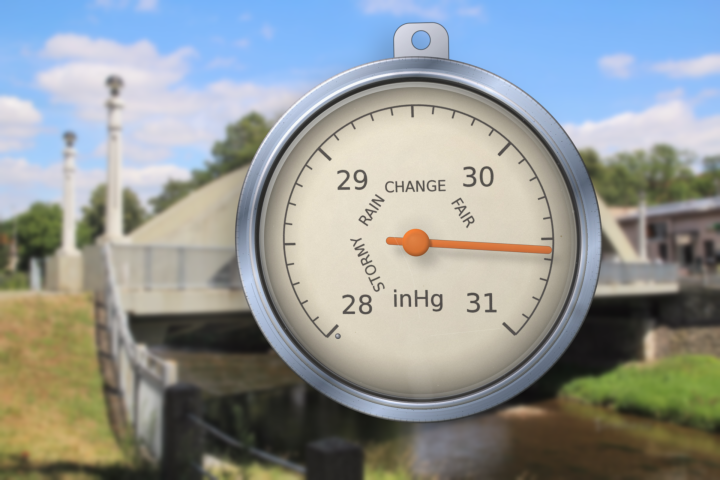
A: 30.55 inHg
